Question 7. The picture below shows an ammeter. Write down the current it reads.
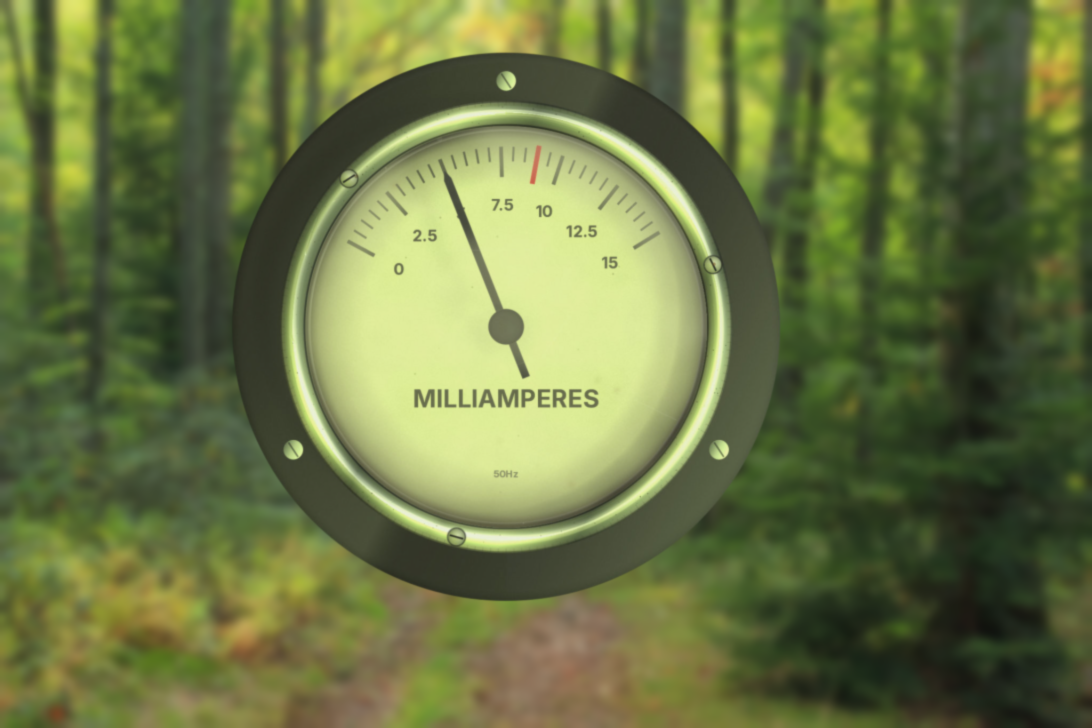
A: 5 mA
